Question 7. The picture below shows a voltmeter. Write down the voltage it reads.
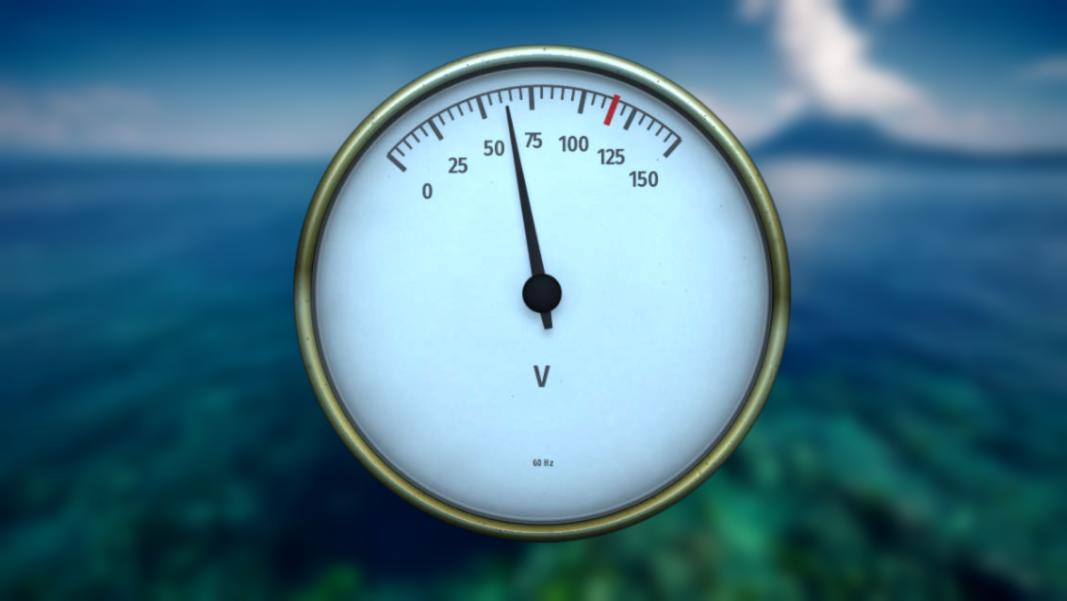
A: 62.5 V
